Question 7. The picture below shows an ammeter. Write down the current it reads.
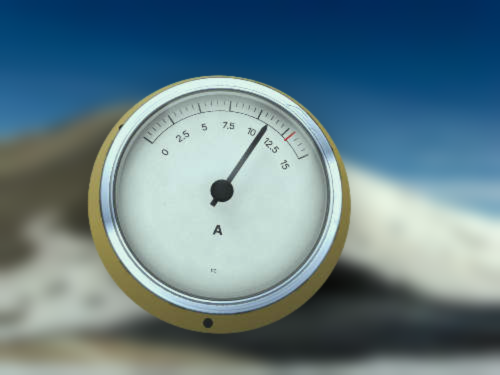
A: 11 A
